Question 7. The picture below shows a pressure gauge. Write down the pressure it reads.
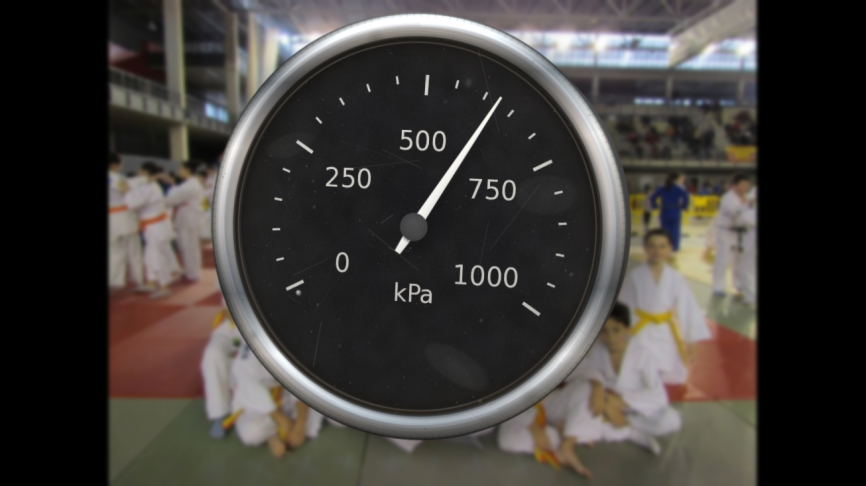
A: 625 kPa
